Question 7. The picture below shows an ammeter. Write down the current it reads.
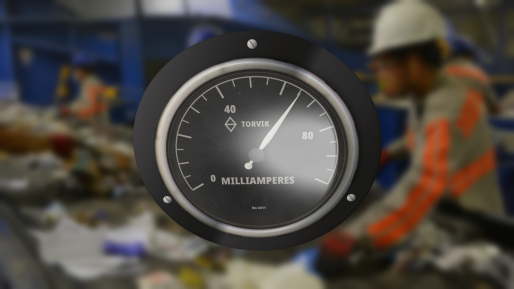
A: 65 mA
